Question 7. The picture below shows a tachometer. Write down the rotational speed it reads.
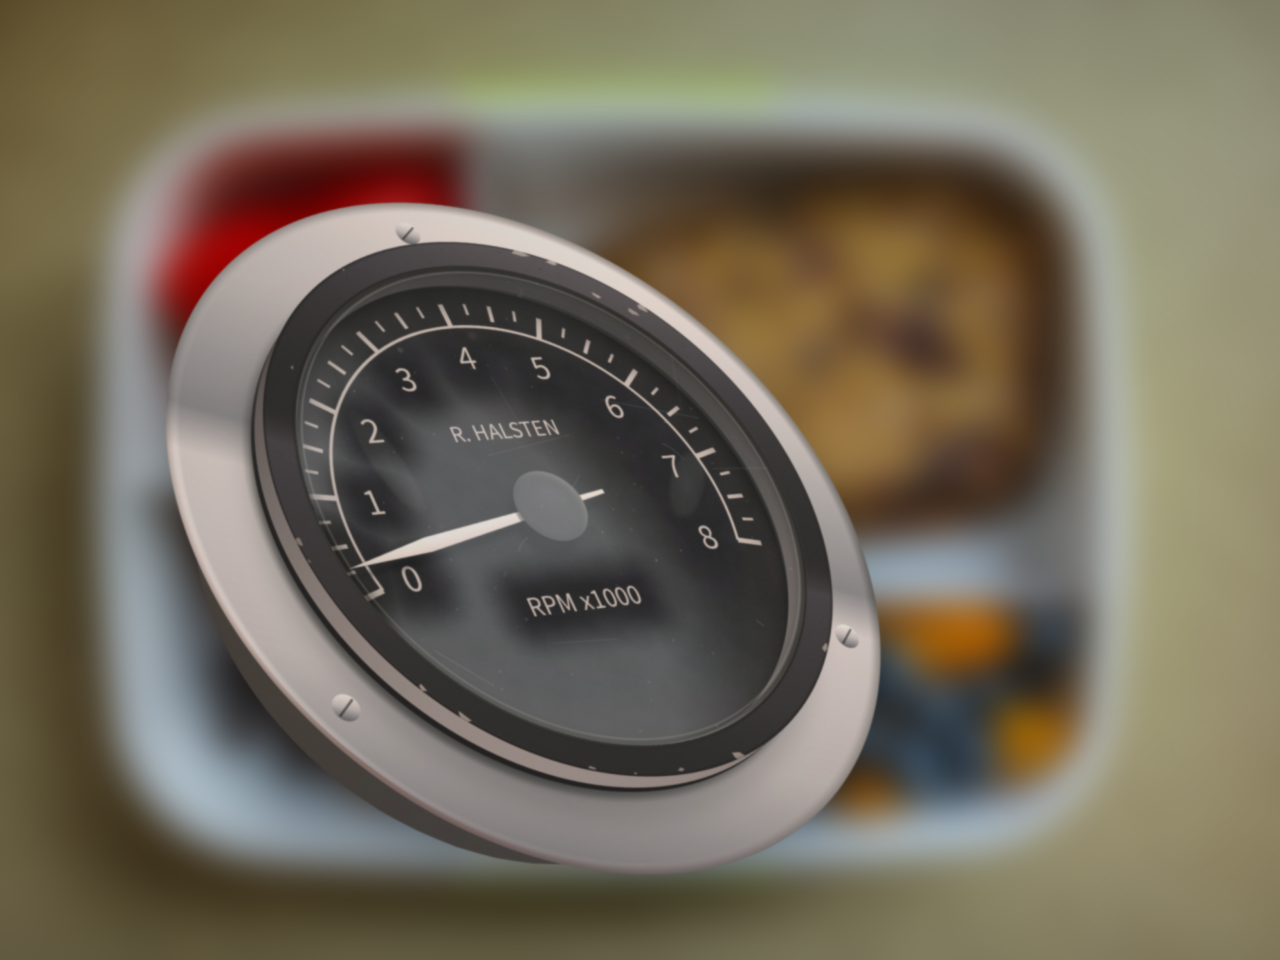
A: 250 rpm
